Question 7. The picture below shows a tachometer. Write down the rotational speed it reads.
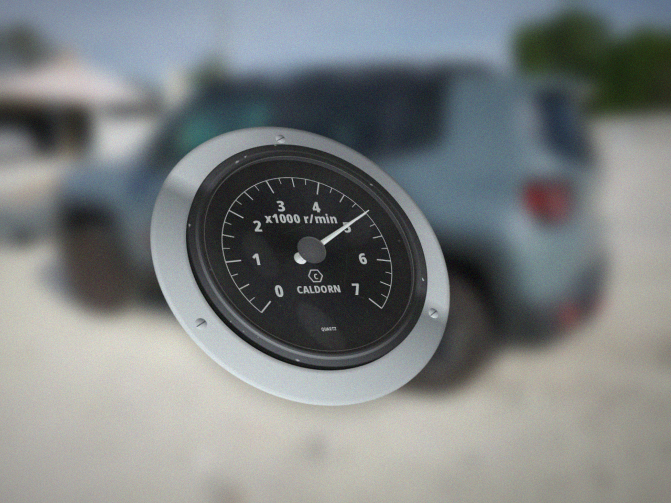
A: 5000 rpm
